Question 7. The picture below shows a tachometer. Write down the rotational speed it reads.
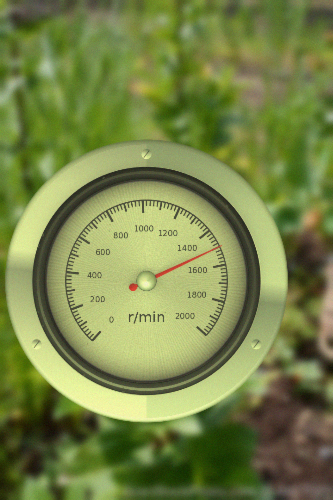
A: 1500 rpm
